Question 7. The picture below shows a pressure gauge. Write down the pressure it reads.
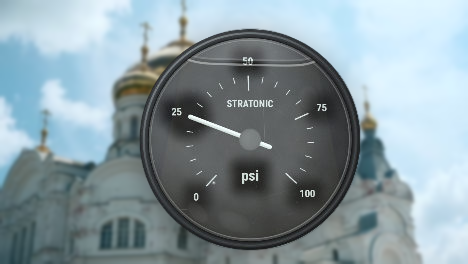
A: 25 psi
